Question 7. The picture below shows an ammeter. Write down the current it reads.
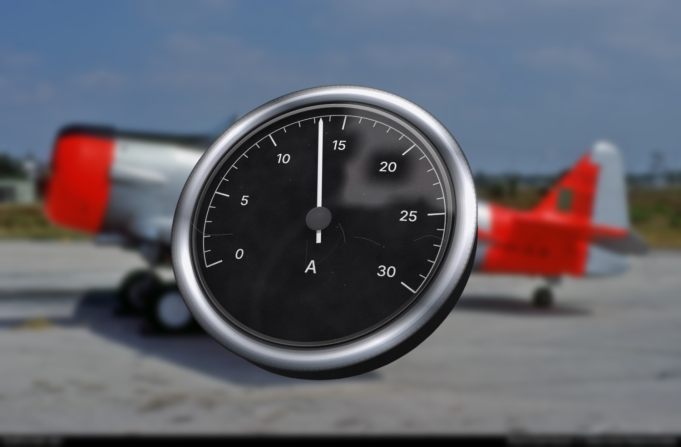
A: 13.5 A
